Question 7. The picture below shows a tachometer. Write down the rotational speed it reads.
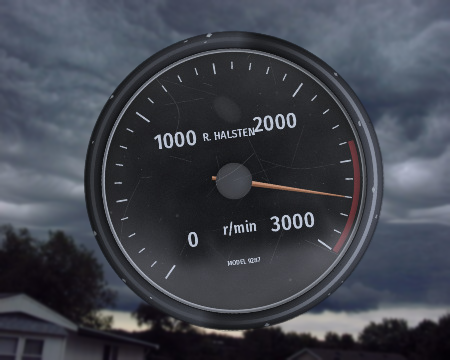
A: 2700 rpm
